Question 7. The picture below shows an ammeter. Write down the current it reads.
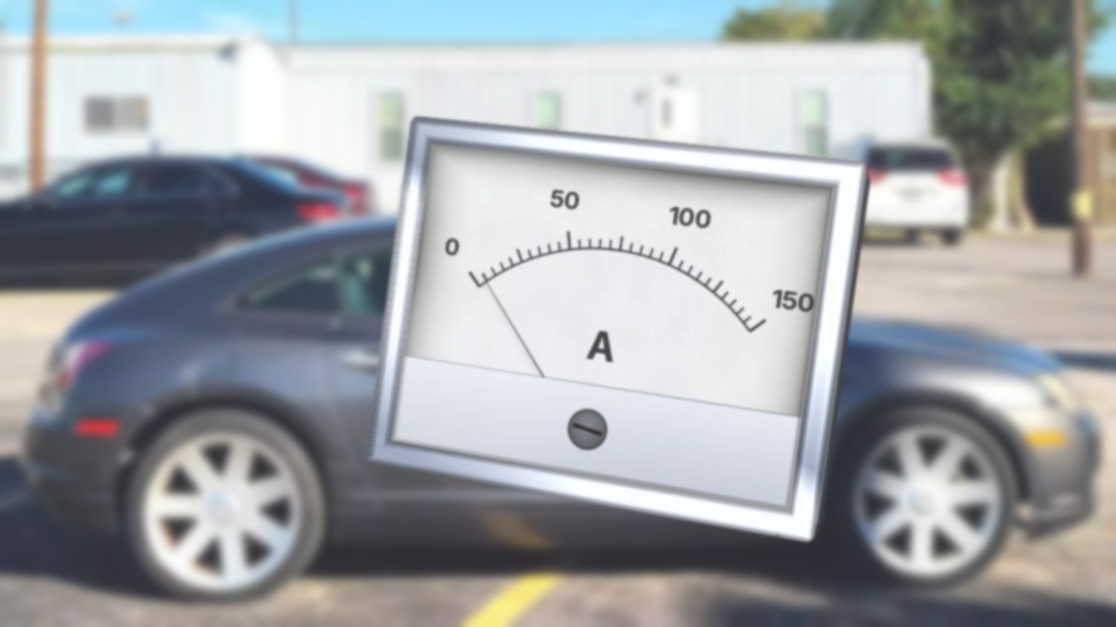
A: 5 A
